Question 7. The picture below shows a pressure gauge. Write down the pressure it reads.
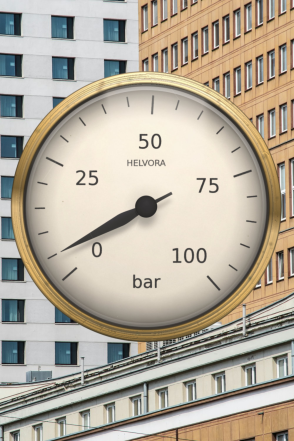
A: 5 bar
